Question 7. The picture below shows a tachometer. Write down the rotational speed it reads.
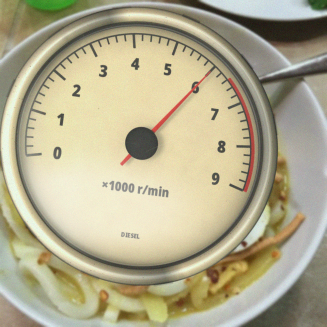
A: 6000 rpm
